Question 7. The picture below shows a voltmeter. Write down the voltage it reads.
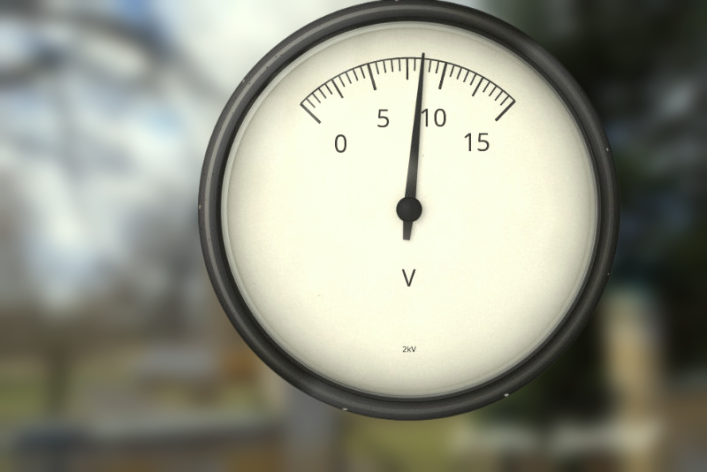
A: 8.5 V
